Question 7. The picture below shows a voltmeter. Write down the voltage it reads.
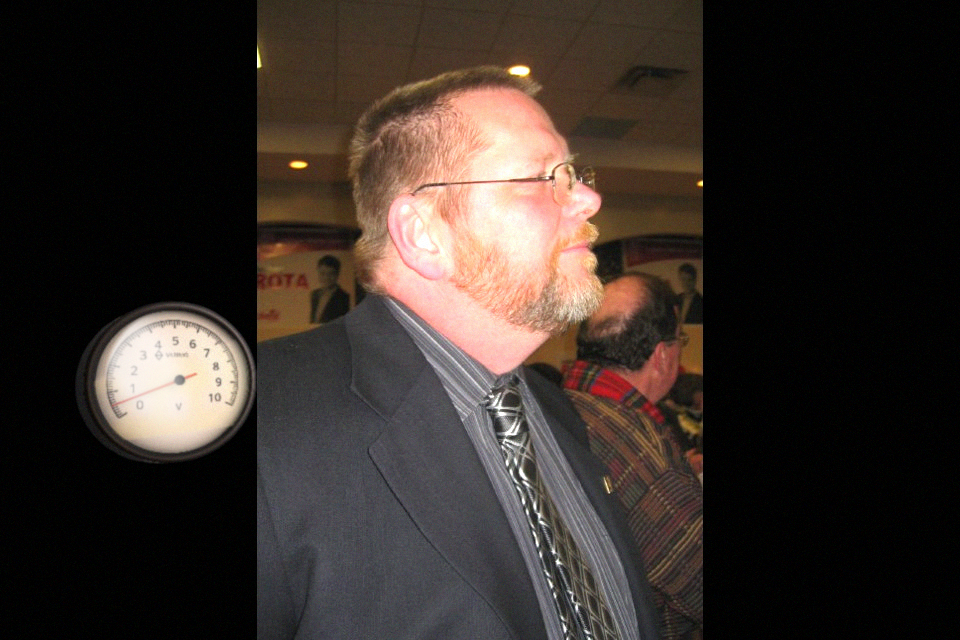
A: 0.5 V
